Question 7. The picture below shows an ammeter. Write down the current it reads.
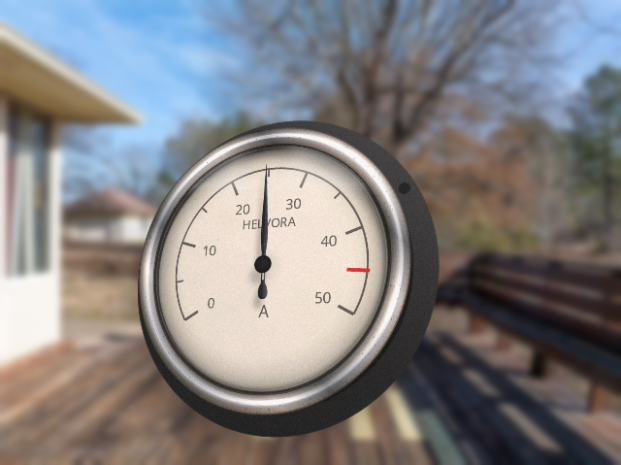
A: 25 A
